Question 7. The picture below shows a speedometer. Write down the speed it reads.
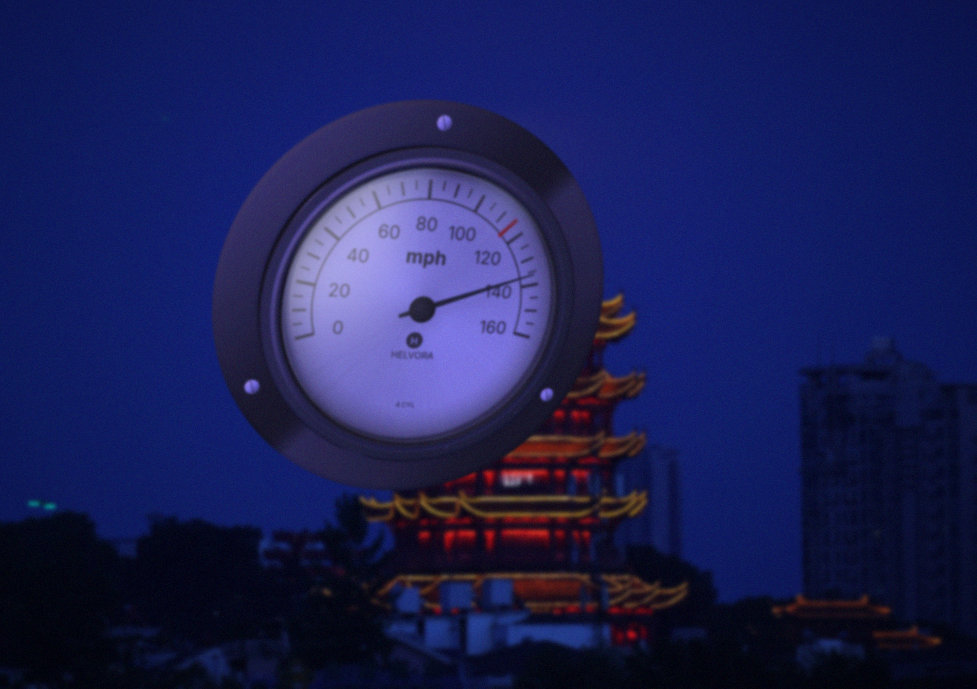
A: 135 mph
